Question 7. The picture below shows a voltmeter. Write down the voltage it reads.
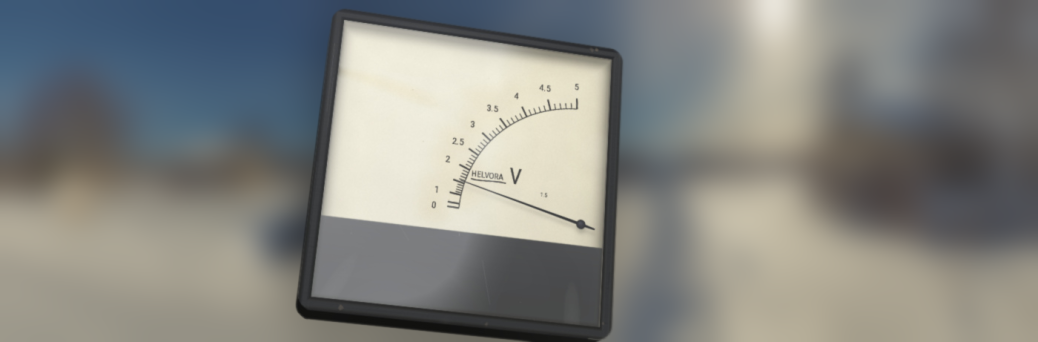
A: 1.5 V
